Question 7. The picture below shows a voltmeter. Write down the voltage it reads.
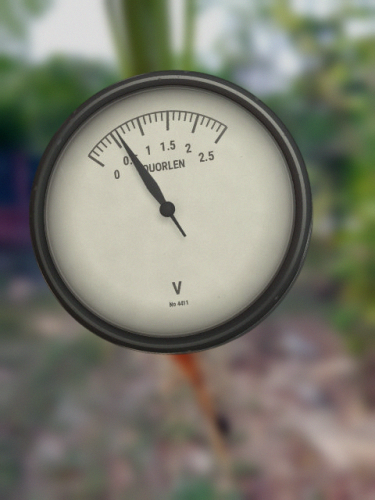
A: 0.6 V
